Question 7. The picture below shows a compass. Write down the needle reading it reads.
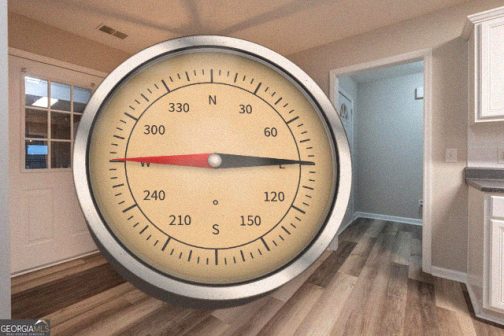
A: 270 °
